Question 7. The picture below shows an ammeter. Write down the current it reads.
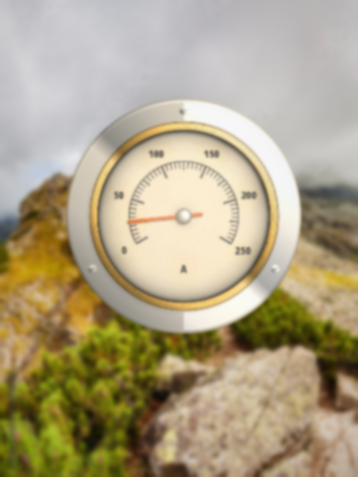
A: 25 A
